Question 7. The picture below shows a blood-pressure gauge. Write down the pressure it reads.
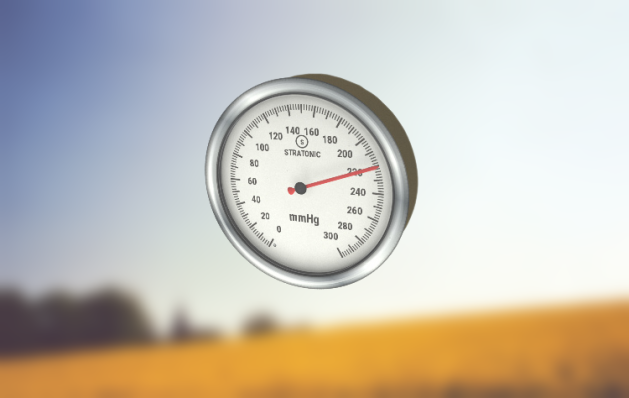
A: 220 mmHg
